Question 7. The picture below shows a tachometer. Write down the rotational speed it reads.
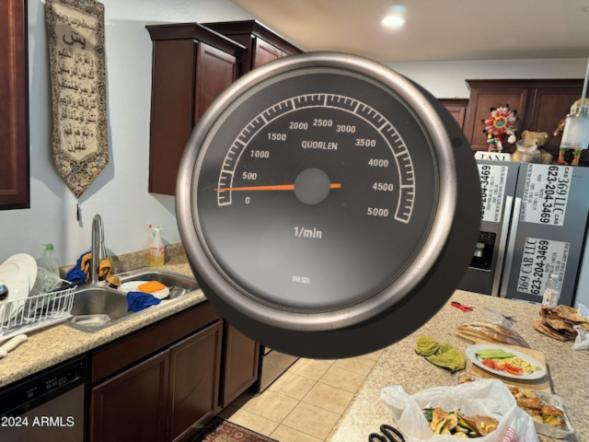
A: 200 rpm
